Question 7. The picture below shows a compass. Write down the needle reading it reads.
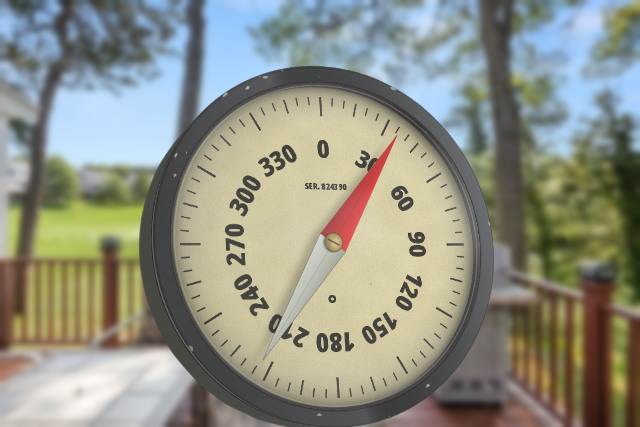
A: 35 °
